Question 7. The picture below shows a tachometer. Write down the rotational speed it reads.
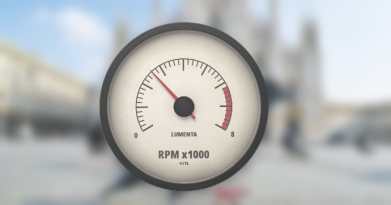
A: 2600 rpm
